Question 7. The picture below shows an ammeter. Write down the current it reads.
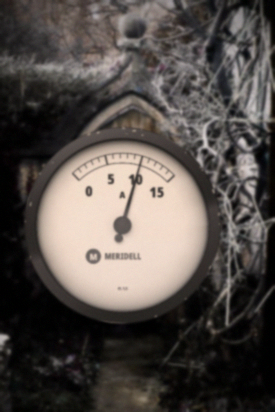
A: 10 A
